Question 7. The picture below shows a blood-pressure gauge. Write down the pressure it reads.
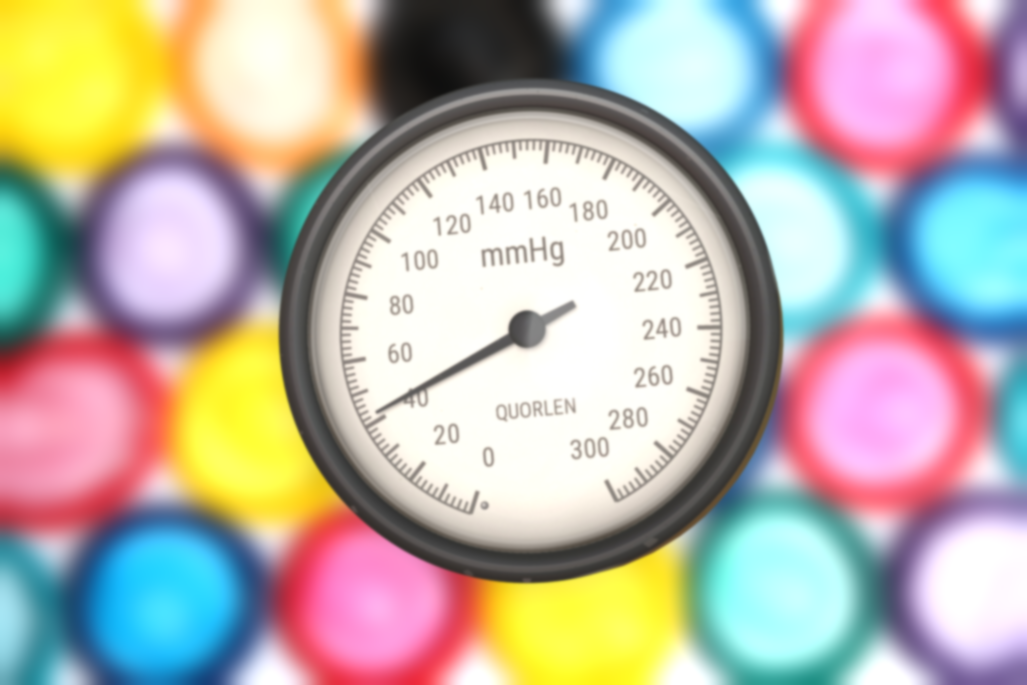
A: 42 mmHg
